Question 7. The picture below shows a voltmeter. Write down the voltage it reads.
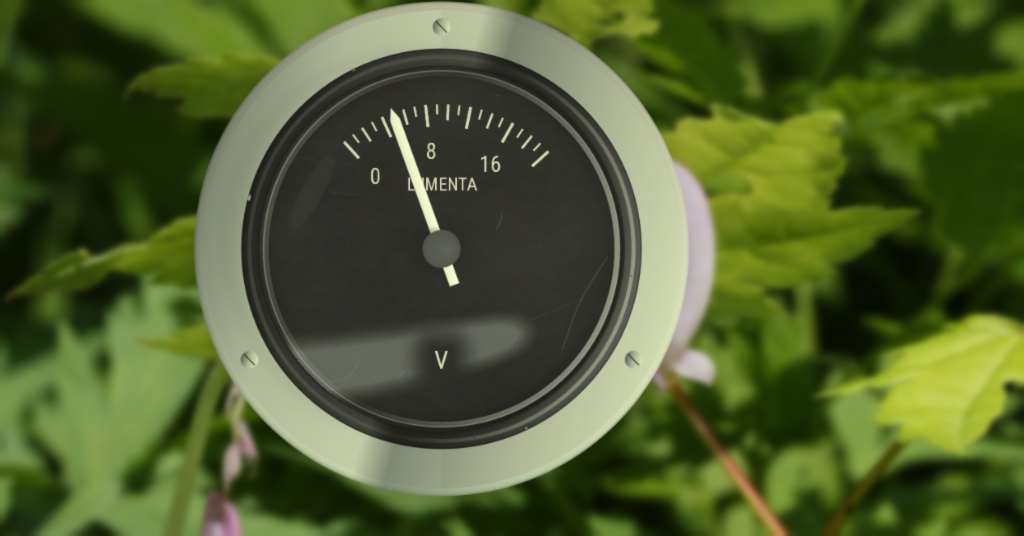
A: 5 V
